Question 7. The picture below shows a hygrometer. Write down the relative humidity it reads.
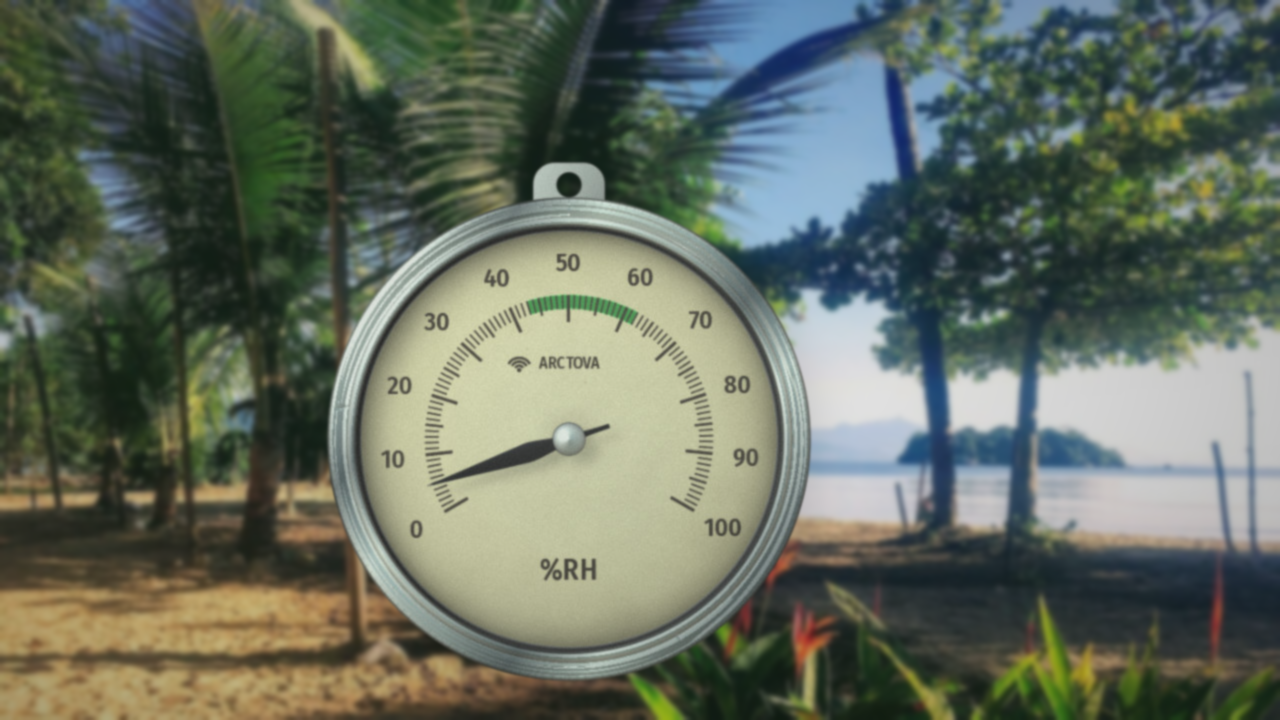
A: 5 %
